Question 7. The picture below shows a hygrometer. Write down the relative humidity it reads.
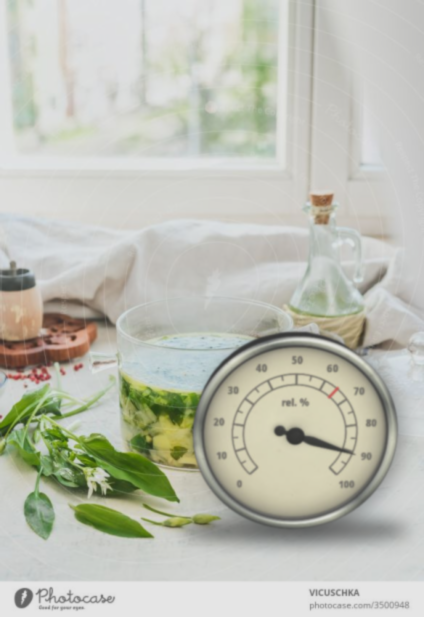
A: 90 %
